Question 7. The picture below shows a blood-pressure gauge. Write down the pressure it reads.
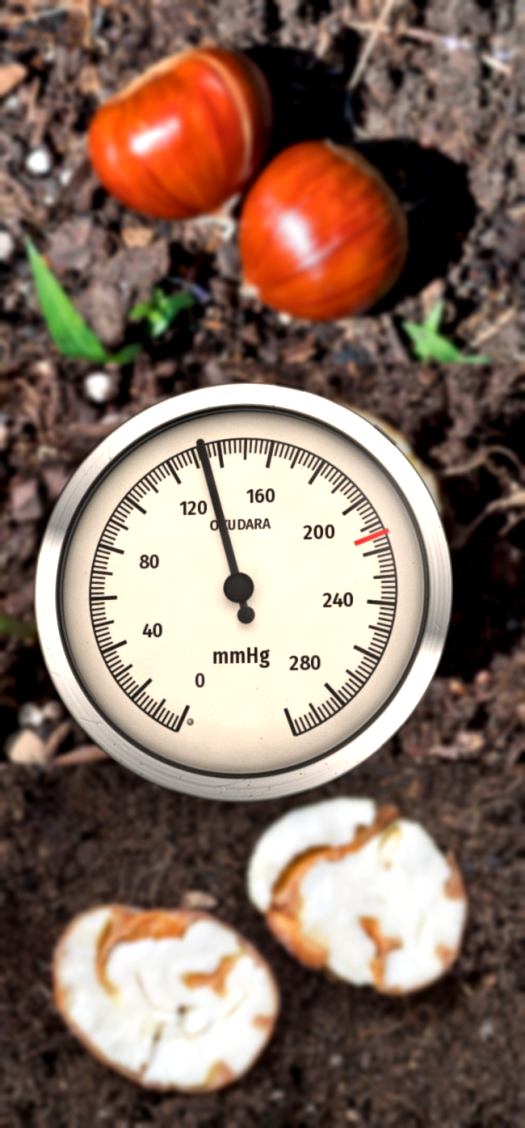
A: 134 mmHg
